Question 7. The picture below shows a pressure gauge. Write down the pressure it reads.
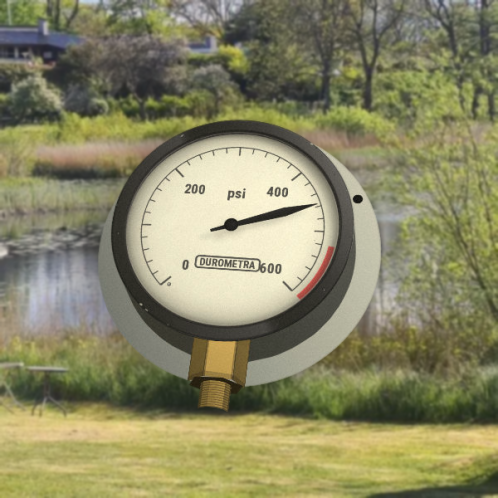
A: 460 psi
